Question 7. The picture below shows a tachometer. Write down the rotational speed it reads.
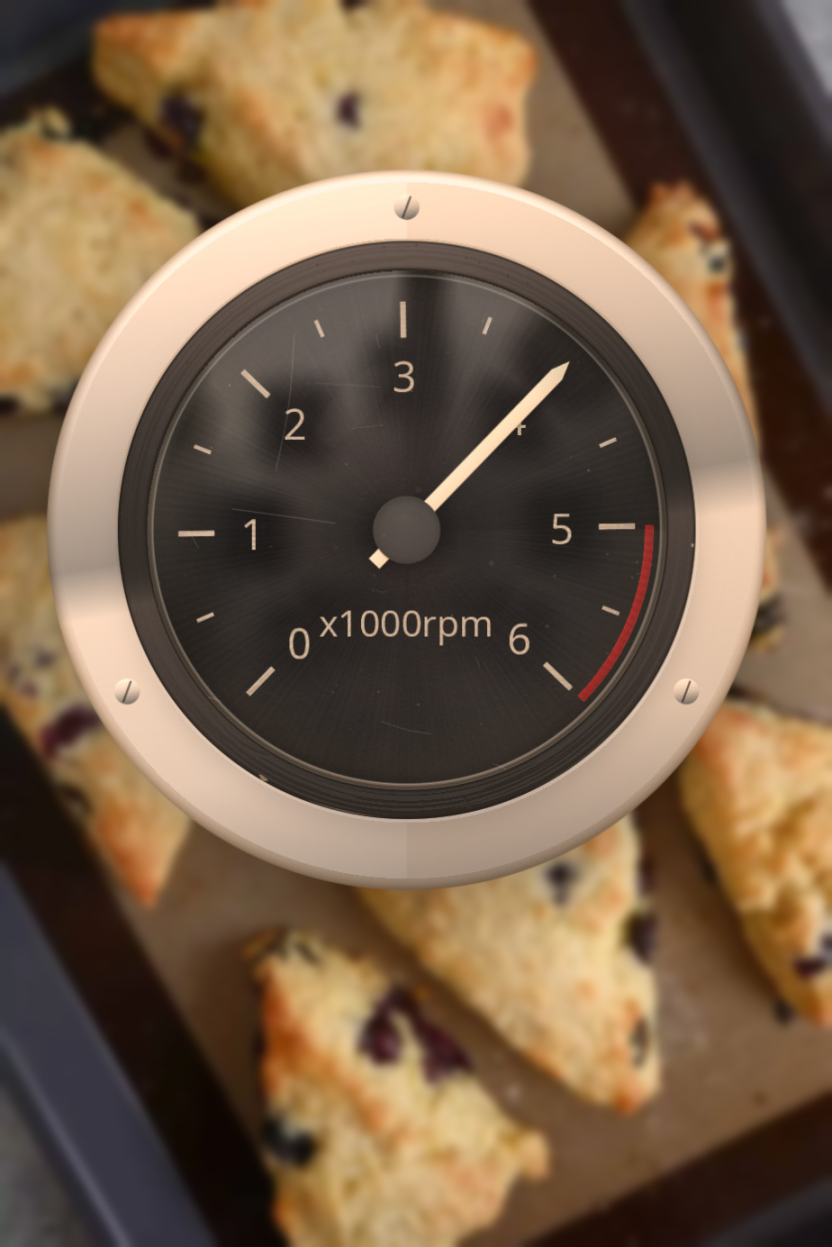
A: 4000 rpm
